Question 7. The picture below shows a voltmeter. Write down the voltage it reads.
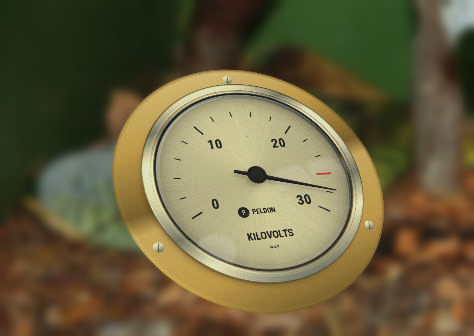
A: 28 kV
